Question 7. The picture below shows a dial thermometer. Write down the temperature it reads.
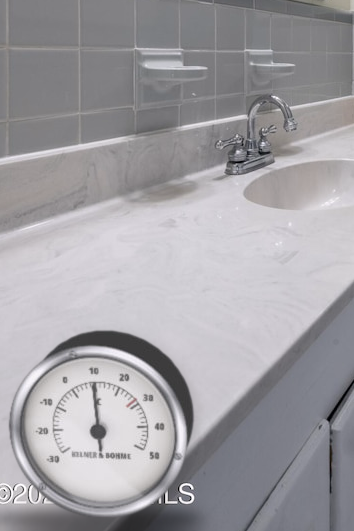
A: 10 °C
